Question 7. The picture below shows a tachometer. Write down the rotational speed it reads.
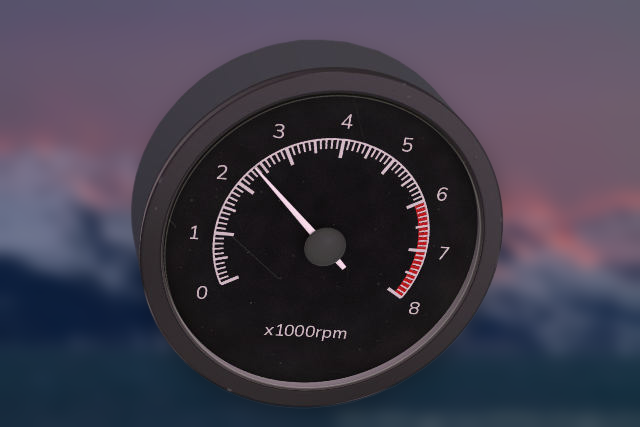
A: 2400 rpm
